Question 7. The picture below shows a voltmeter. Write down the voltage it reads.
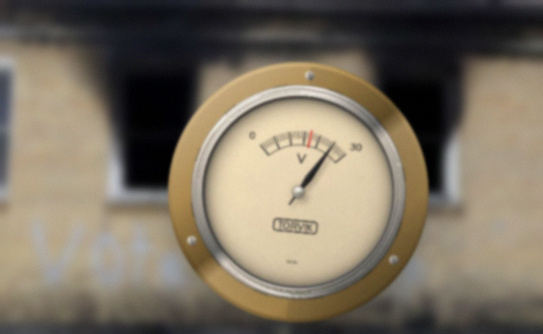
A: 25 V
